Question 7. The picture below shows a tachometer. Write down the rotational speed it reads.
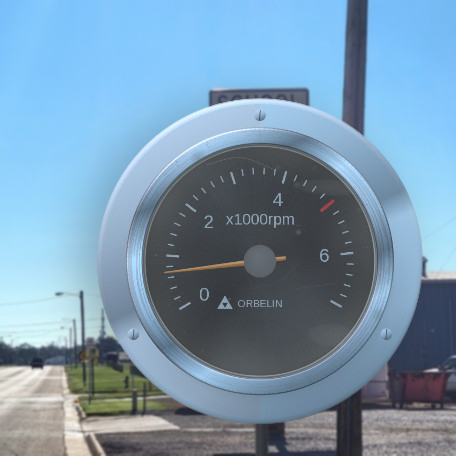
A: 700 rpm
